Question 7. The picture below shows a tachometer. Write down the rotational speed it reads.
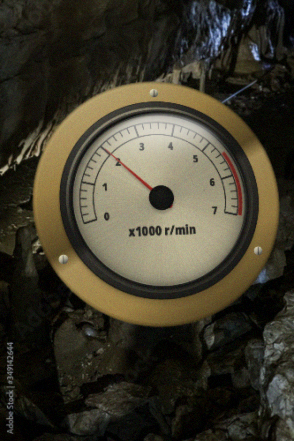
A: 2000 rpm
